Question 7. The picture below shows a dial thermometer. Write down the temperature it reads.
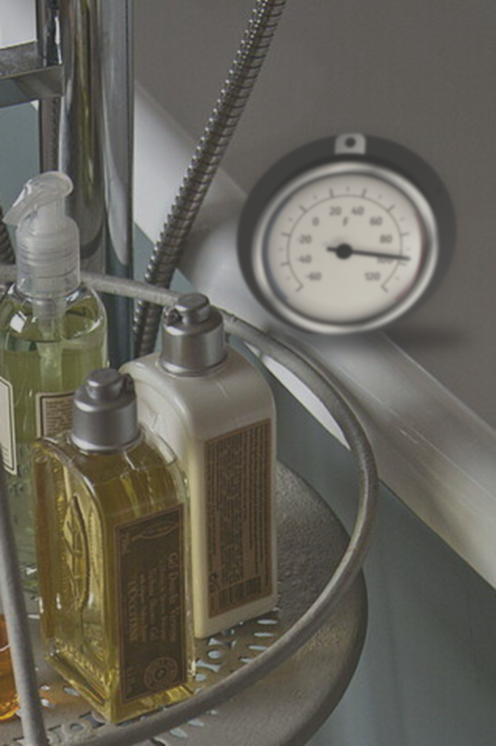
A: 95 °F
